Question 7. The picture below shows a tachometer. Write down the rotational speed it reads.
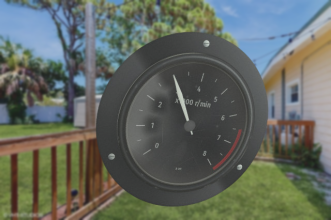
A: 3000 rpm
